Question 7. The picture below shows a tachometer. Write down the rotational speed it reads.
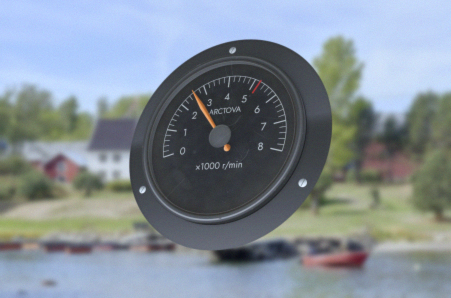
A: 2600 rpm
